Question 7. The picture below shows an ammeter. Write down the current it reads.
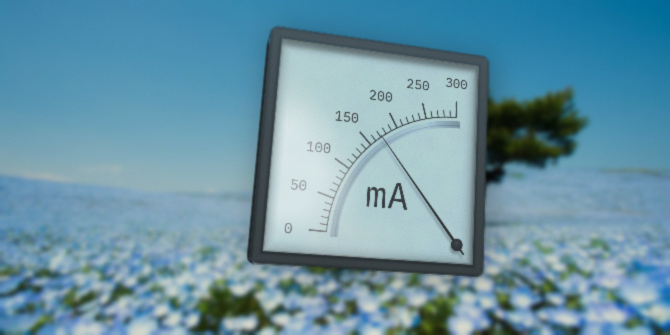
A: 170 mA
